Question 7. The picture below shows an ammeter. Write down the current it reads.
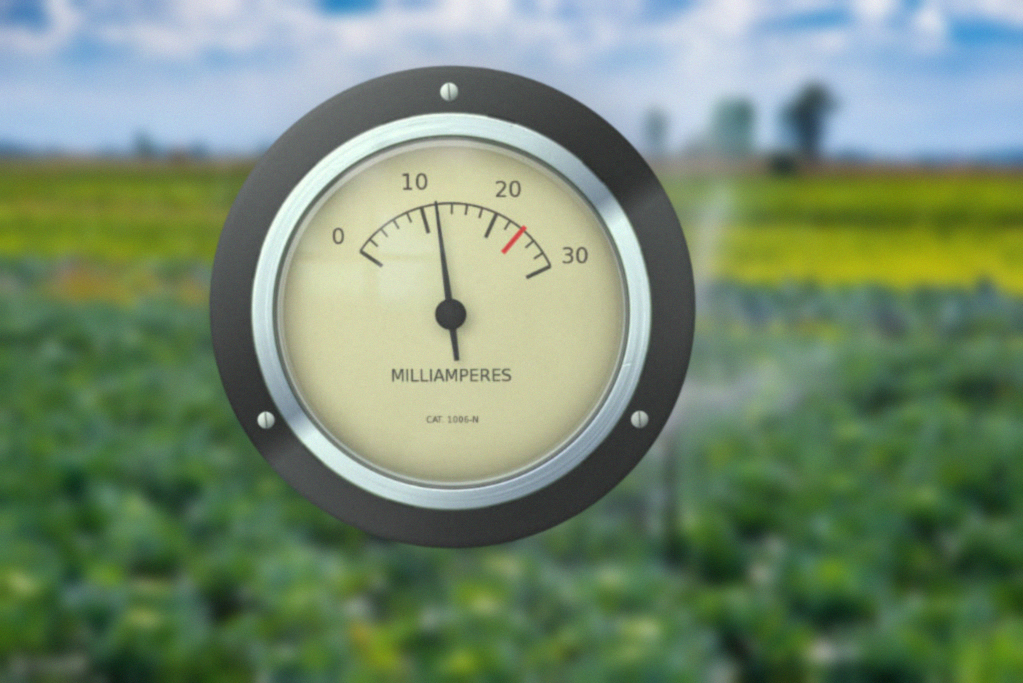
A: 12 mA
